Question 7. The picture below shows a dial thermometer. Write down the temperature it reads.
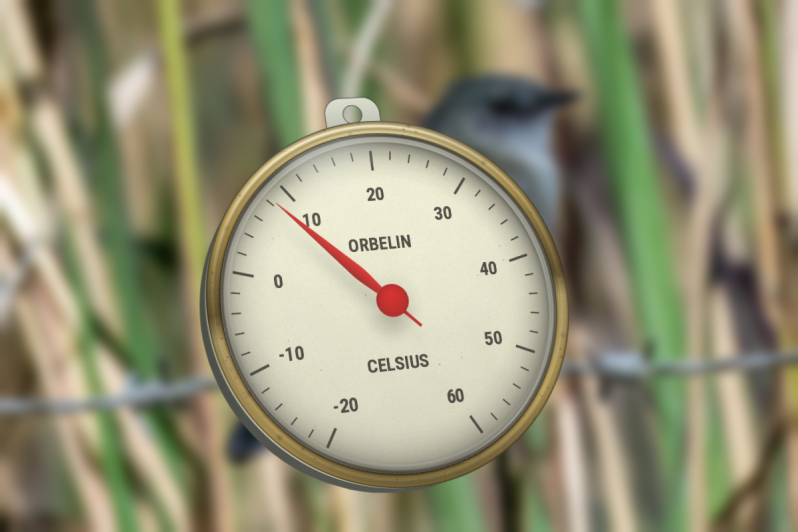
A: 8 °C
